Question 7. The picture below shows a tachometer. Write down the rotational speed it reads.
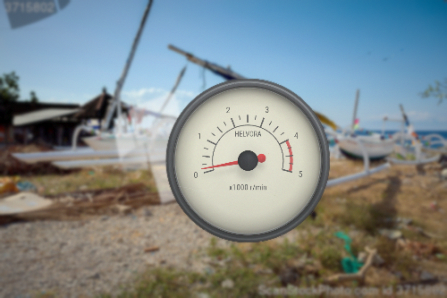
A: 125 rpm
